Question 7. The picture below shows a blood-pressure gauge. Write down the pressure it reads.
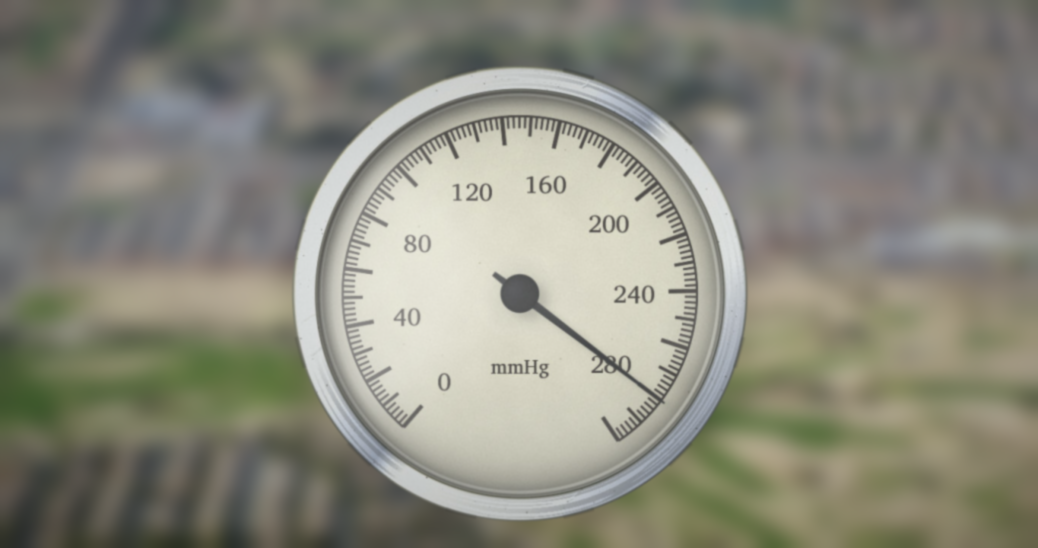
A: 280 mmHg
